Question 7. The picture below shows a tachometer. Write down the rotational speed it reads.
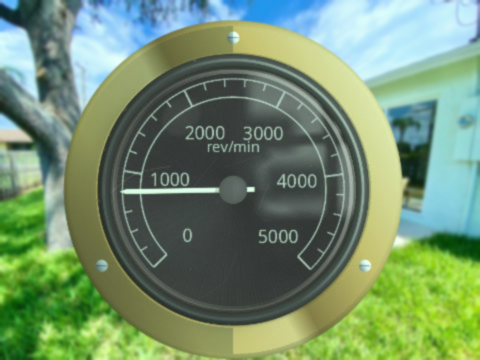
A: 800 rpm
